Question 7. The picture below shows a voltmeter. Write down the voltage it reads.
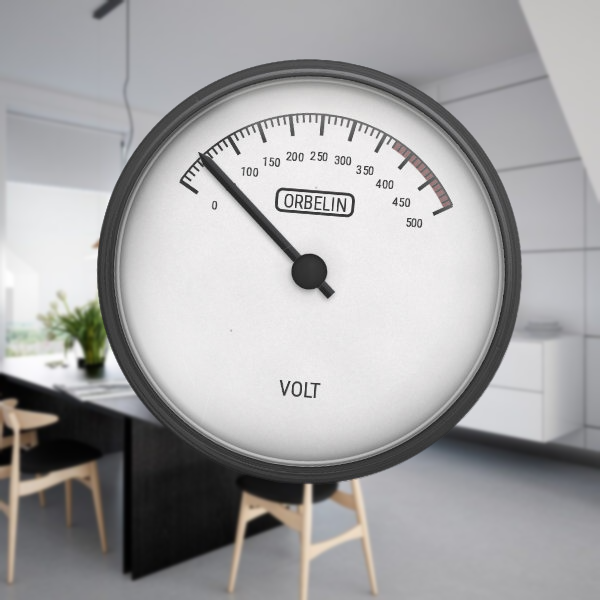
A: 50 V
